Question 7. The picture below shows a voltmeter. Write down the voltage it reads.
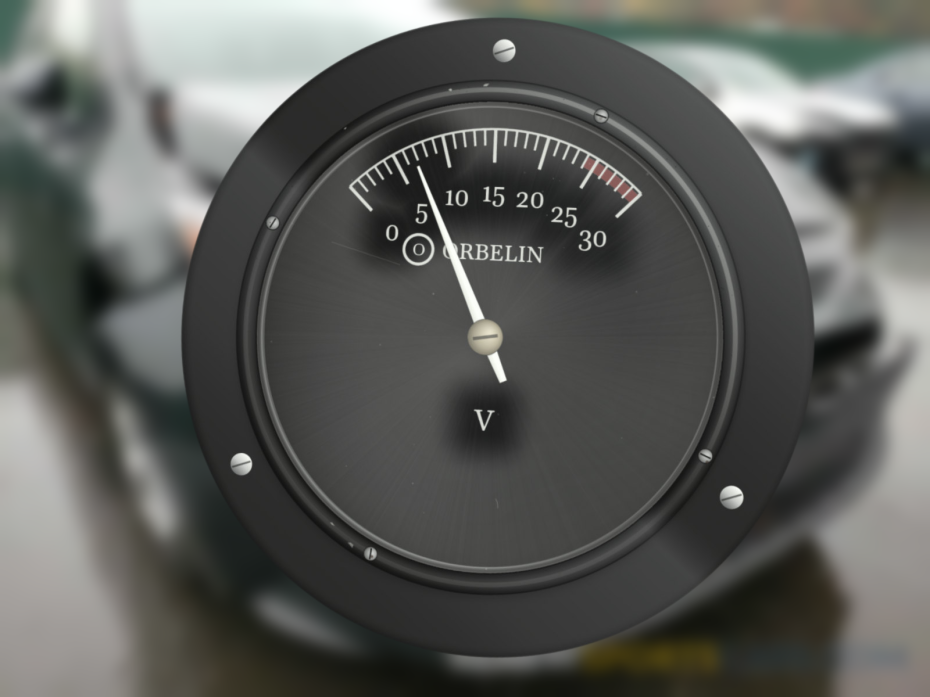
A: 7 V
